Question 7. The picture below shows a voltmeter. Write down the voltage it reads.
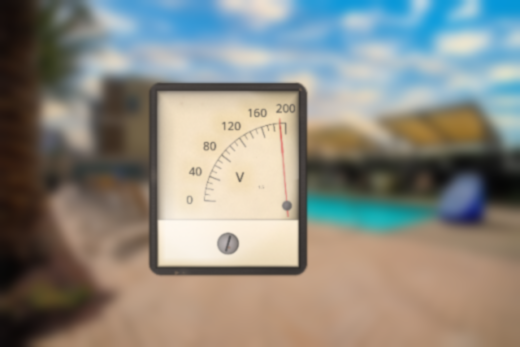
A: 190 V
